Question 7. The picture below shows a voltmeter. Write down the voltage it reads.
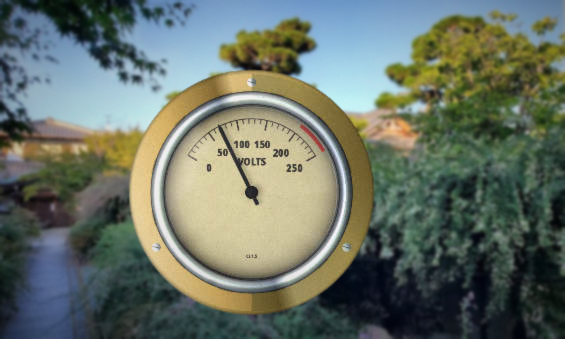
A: 70 V
